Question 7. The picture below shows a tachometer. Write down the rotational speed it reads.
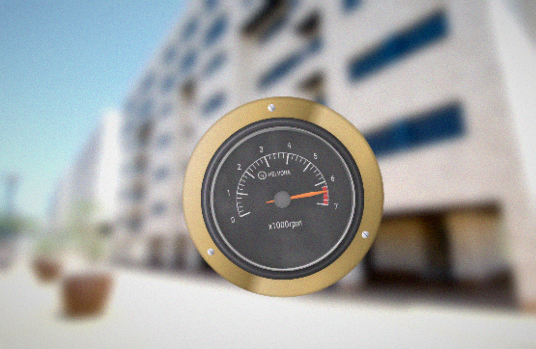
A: 6400 rpm
